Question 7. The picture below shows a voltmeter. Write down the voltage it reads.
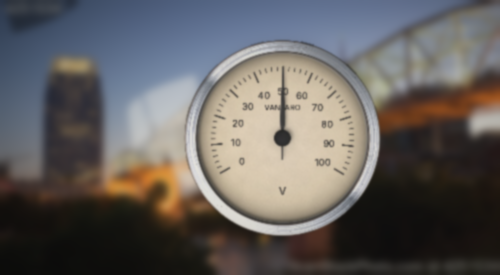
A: 50 V
